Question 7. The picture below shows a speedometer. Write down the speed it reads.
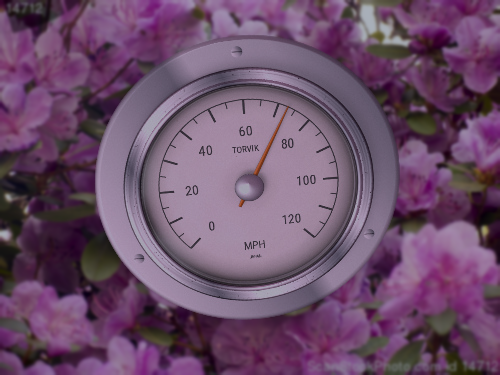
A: 72.5 mph
